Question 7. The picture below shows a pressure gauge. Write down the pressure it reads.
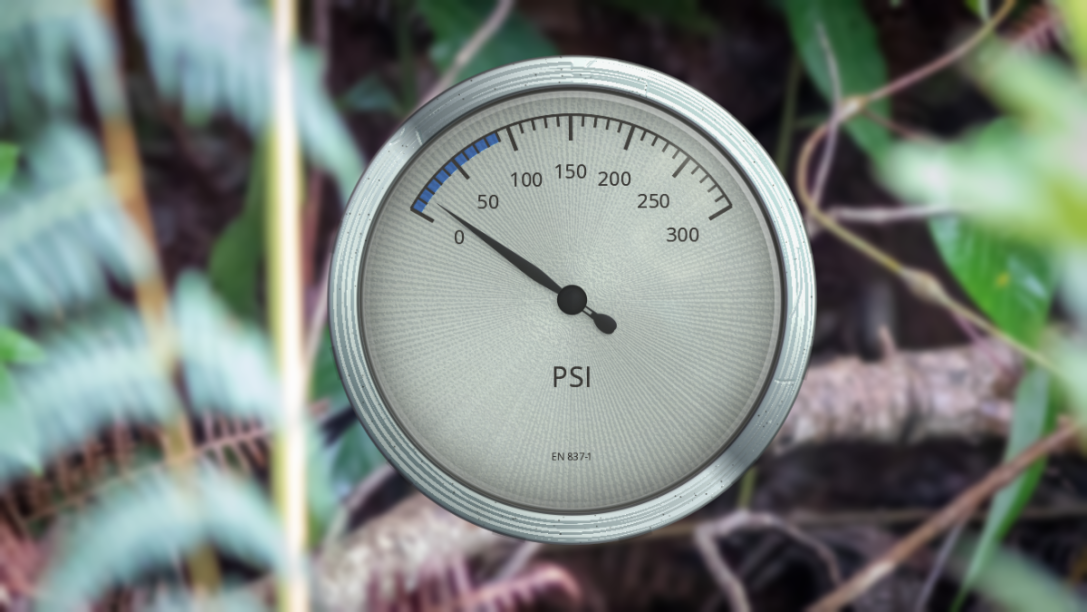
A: 15 psi
